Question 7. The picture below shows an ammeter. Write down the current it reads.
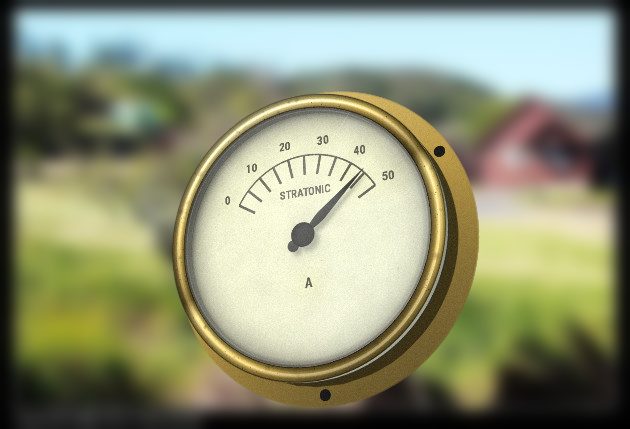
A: 45 A
